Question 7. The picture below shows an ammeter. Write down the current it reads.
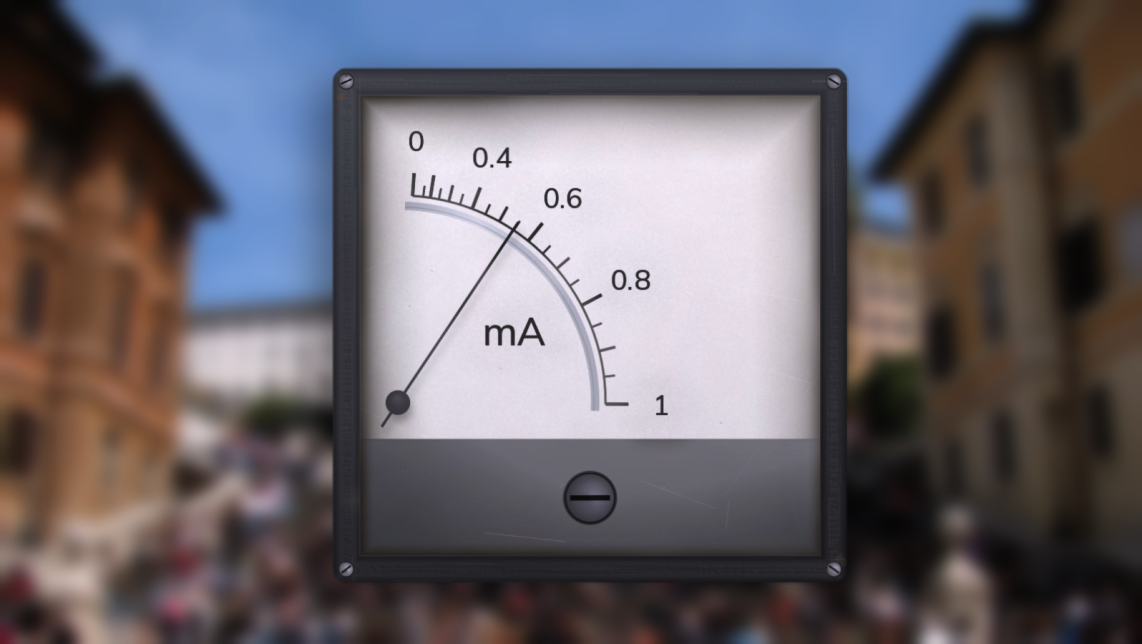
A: 0.55 mA
